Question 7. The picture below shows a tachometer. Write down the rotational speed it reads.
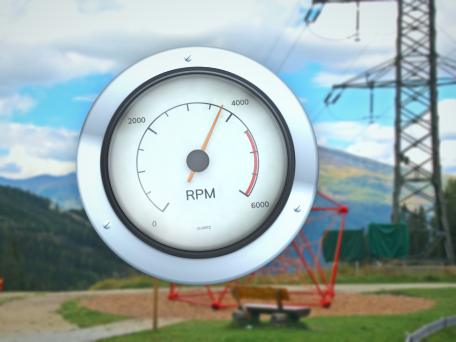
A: 3750 rpm
